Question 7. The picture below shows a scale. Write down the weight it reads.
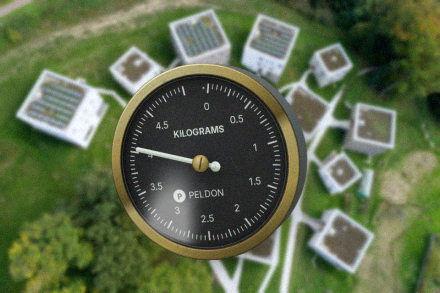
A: 4.05 kg
